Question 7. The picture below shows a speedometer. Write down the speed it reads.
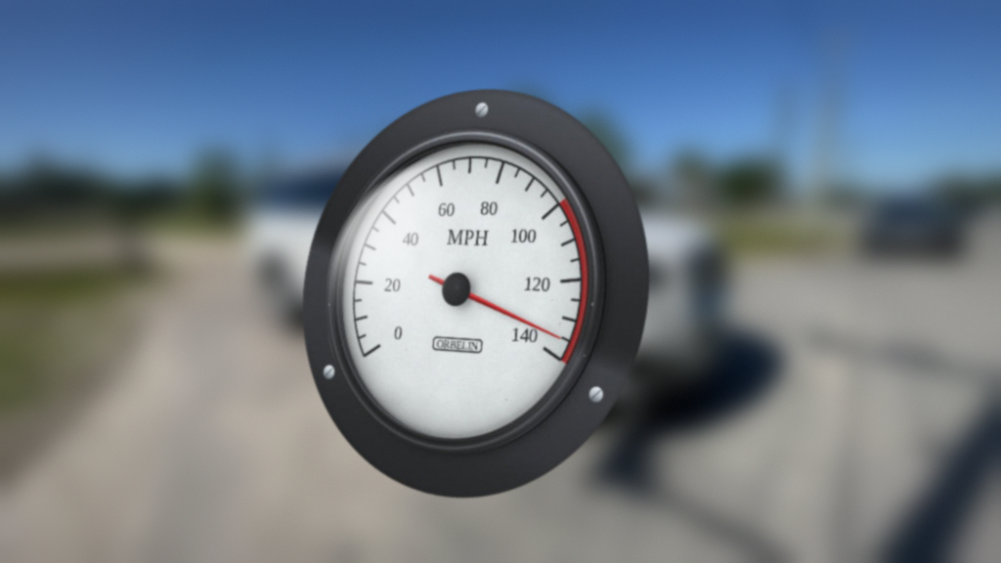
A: 135 mph
